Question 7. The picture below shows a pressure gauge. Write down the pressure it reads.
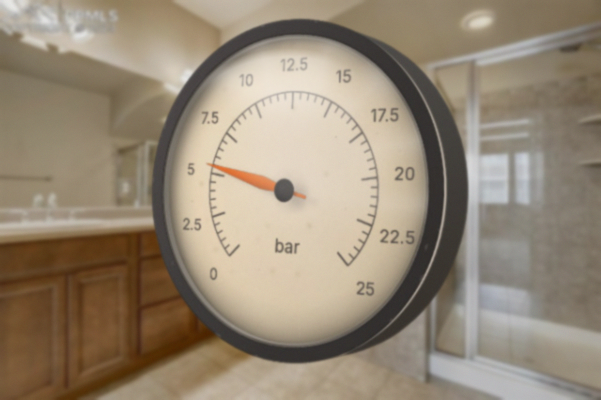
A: 5.5 bar
